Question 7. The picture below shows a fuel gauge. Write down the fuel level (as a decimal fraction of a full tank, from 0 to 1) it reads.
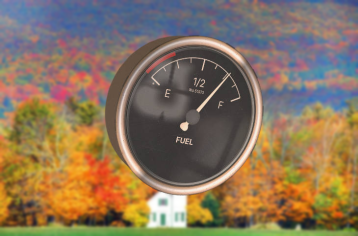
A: 0.75
